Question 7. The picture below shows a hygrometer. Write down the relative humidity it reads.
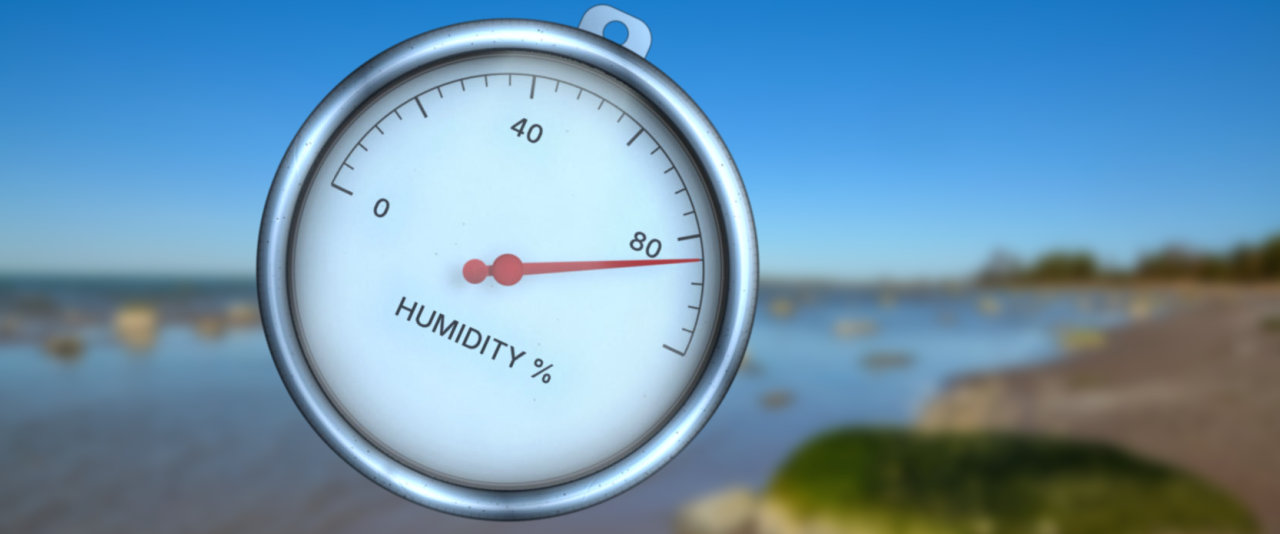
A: 84 %
